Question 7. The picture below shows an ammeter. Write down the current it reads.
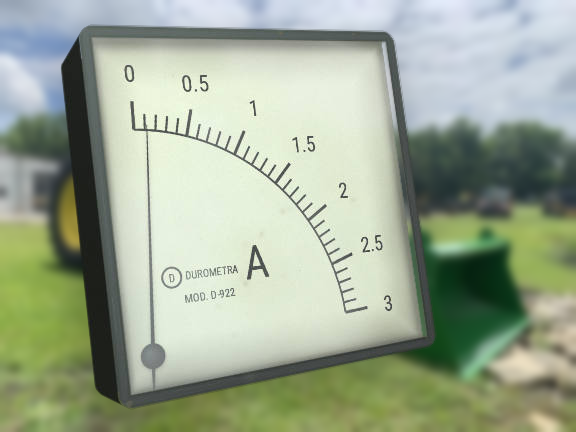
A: 0.1 A
